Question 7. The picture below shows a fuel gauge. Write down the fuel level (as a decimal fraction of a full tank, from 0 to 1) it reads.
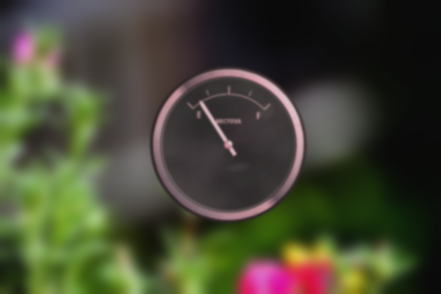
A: 0.125
